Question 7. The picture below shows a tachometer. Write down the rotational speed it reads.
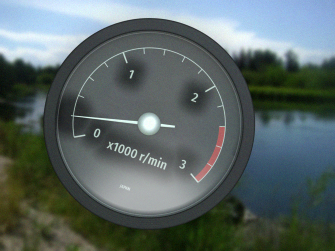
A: 200 rpm
